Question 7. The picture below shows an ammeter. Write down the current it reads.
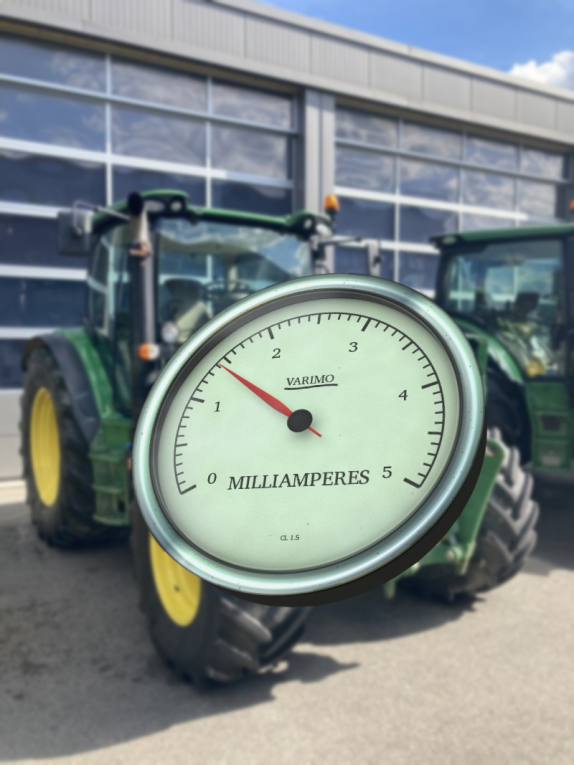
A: 1.4 mA
